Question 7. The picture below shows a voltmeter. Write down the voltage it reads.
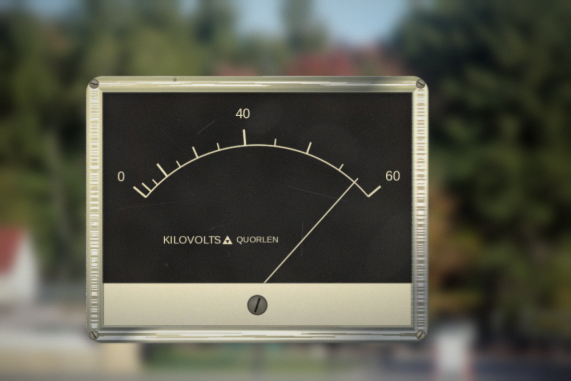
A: 57.5 kV
